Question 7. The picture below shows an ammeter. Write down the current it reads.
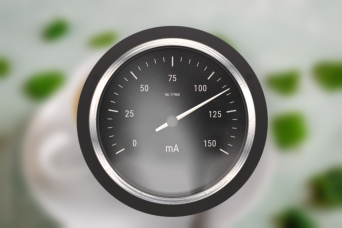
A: 112.5 mA
